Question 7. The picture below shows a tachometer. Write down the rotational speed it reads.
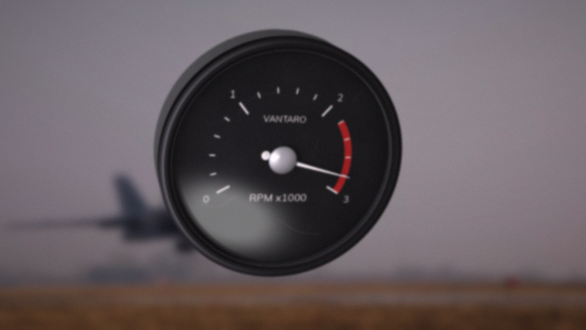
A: 2800 rpm
